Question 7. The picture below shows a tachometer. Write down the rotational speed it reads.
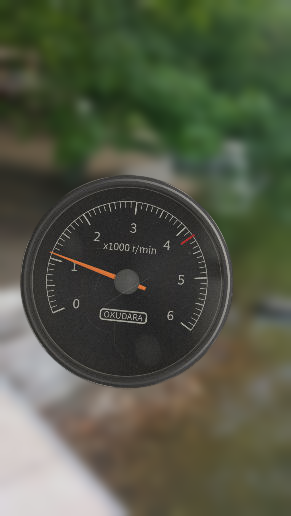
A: 1100 rpm
